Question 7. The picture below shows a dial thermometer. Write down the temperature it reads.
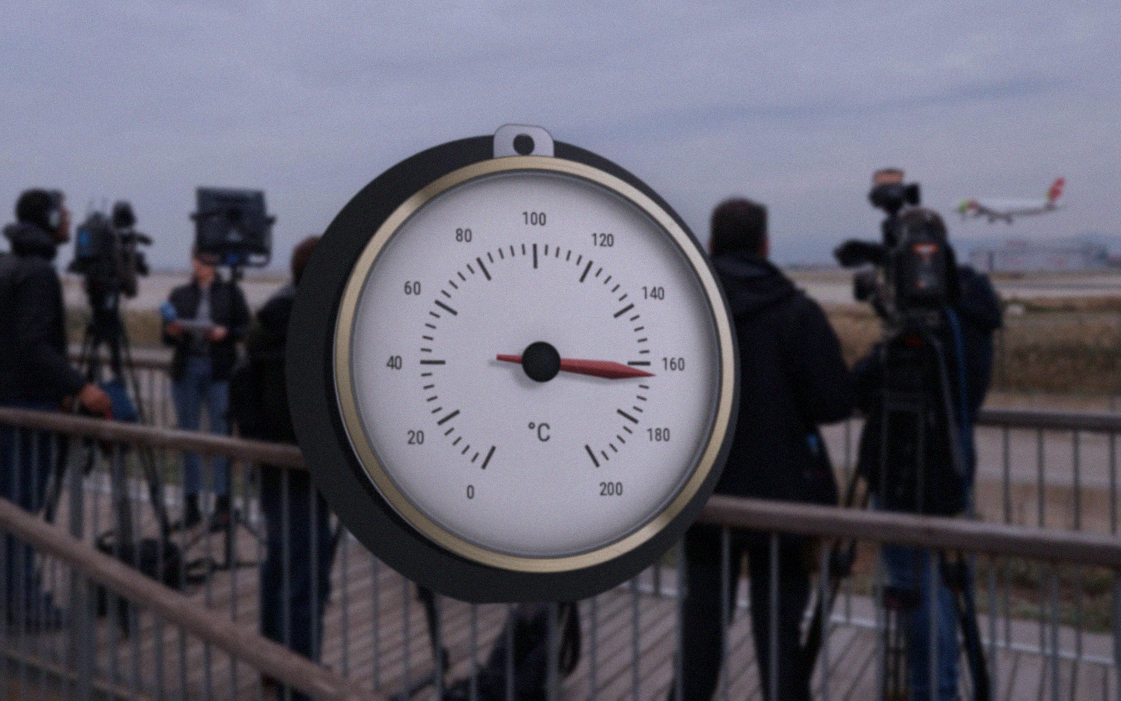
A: 164 °C
